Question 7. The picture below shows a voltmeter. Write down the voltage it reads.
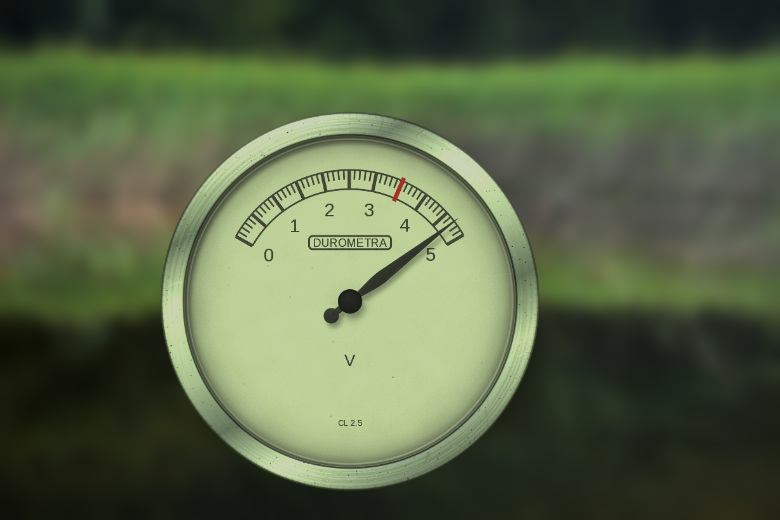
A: 4.7 V
